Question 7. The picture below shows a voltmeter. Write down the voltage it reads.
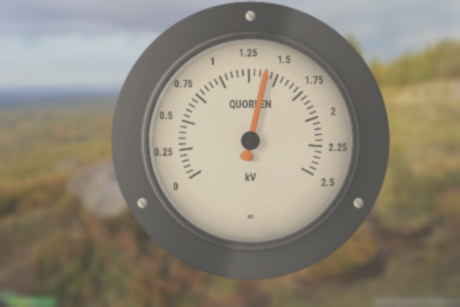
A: 1.4 kV
